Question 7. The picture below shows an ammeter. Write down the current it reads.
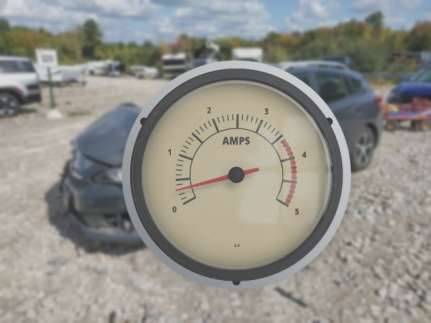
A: 0.3 A
